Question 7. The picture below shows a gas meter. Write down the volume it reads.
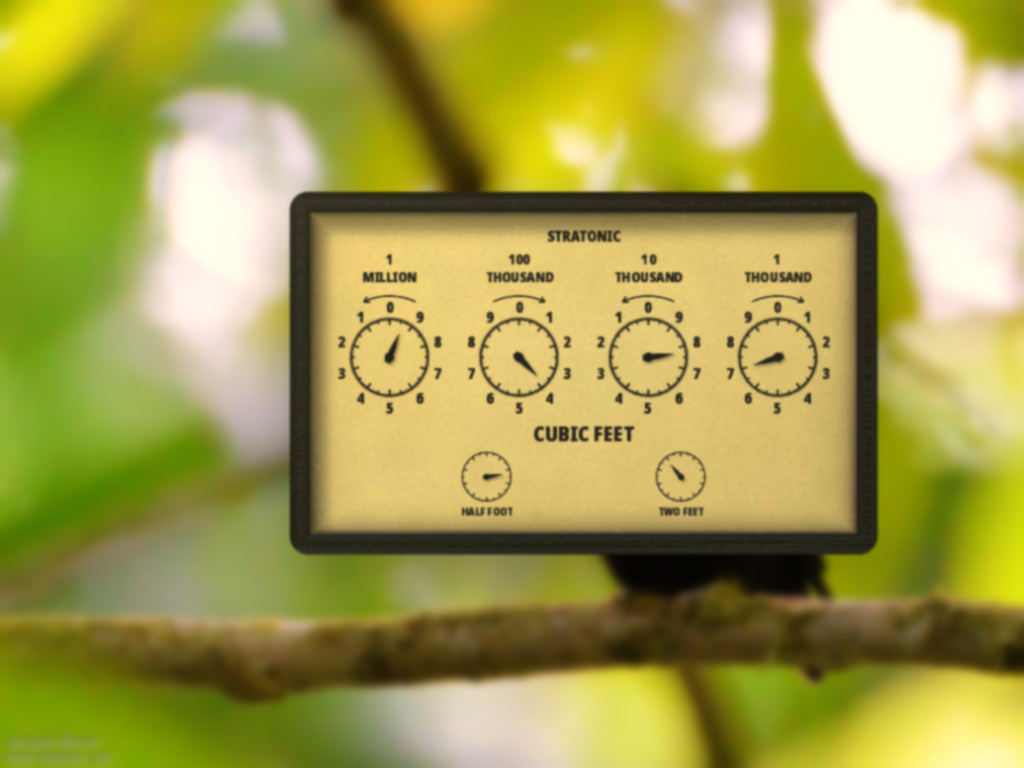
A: 937700 ft³
